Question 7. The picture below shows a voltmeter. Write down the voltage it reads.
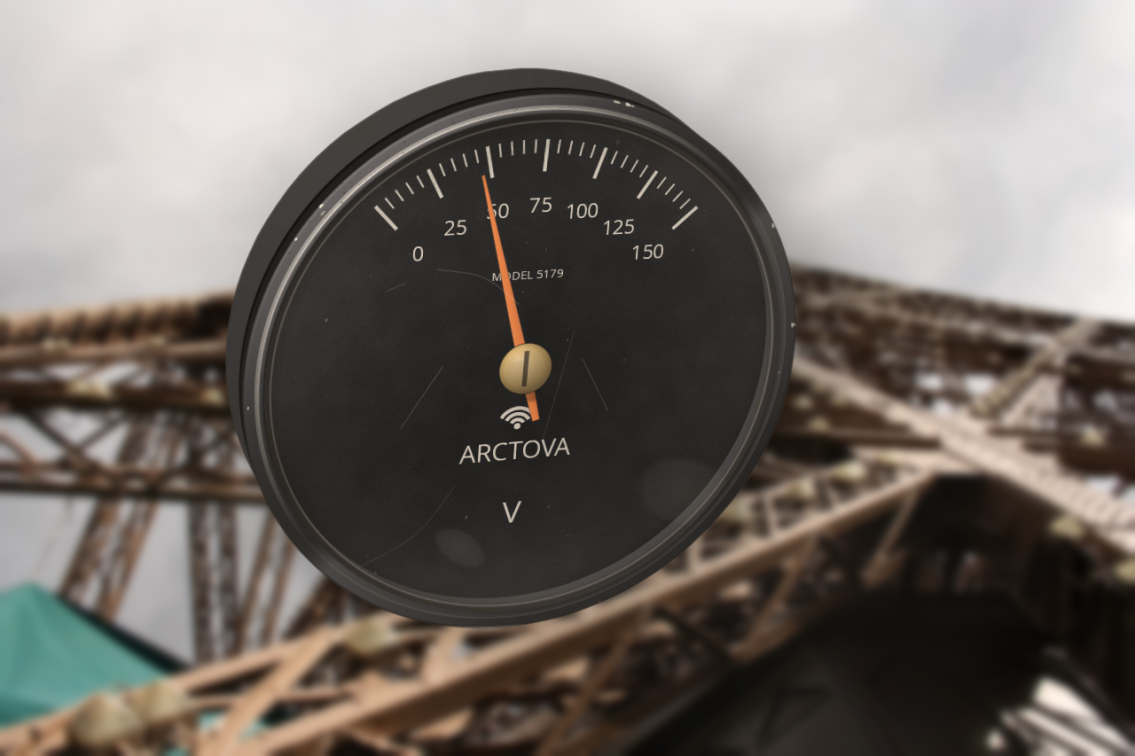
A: 45 V
